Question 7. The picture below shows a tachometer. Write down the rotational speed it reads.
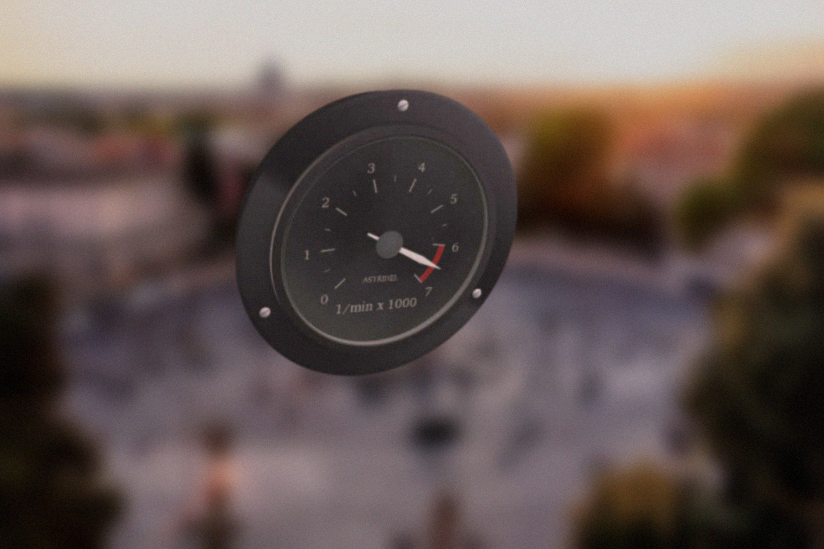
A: 6500 rpm
